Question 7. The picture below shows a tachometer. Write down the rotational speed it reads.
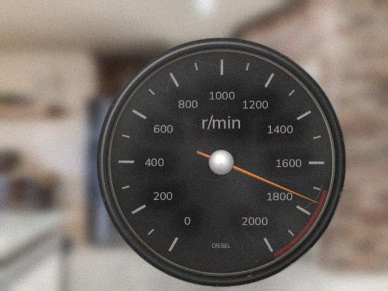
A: 1750 rpm
